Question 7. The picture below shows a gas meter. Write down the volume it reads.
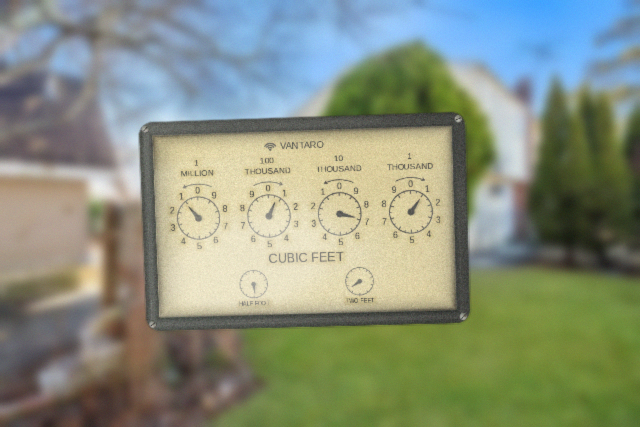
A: 107100 ft³
